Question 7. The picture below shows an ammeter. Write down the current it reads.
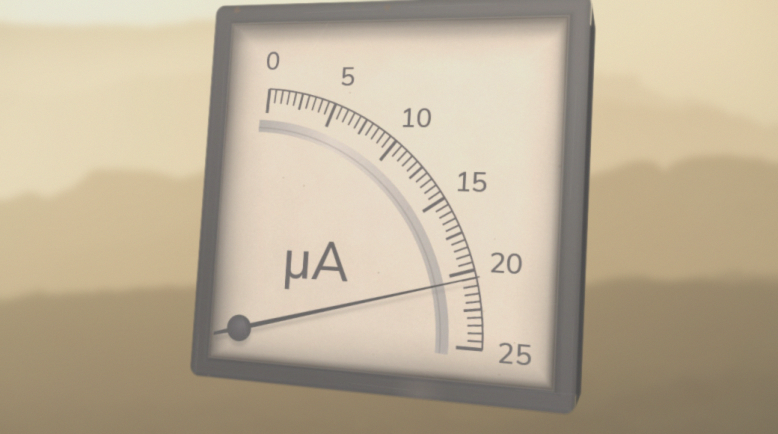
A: 20.5 µA
